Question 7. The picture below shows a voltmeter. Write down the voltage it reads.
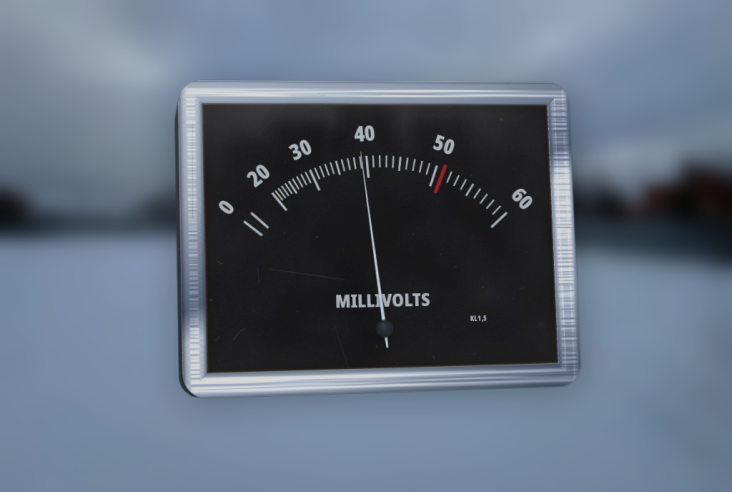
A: 39 mV
